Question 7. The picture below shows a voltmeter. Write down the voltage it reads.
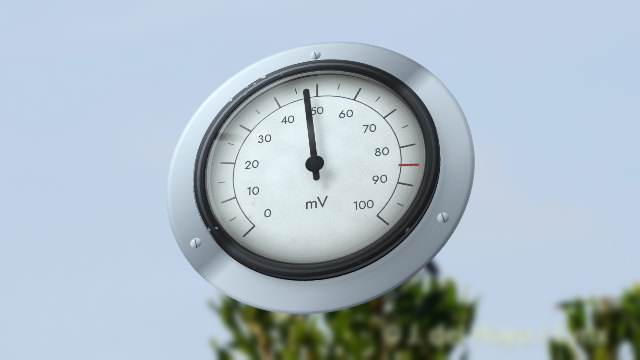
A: 47.5 mV
